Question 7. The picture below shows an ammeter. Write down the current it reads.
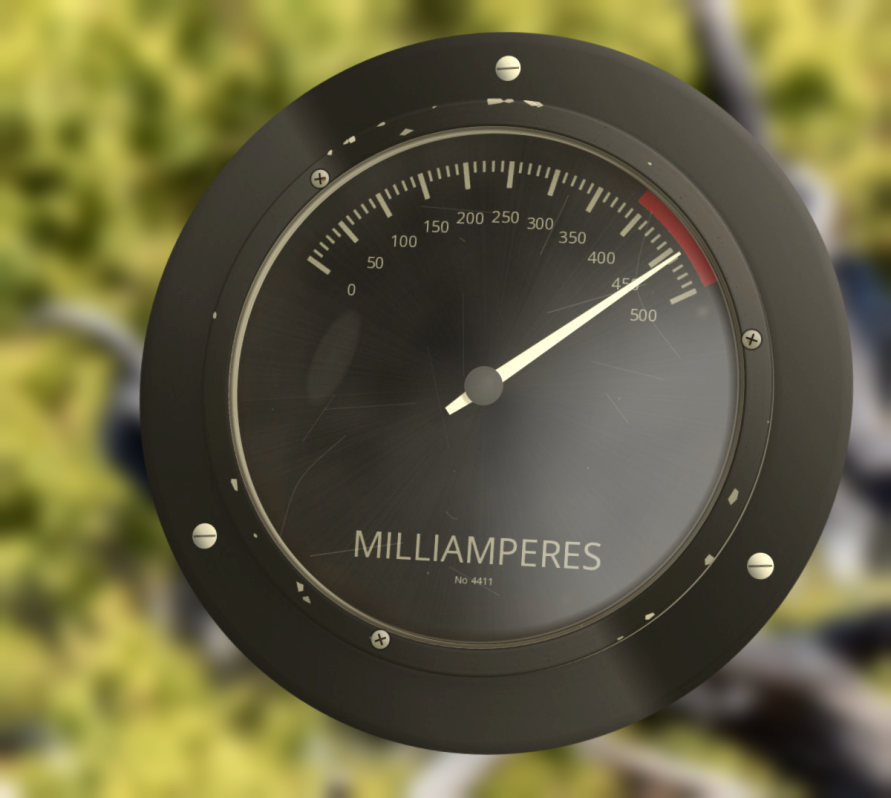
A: 460 mA
